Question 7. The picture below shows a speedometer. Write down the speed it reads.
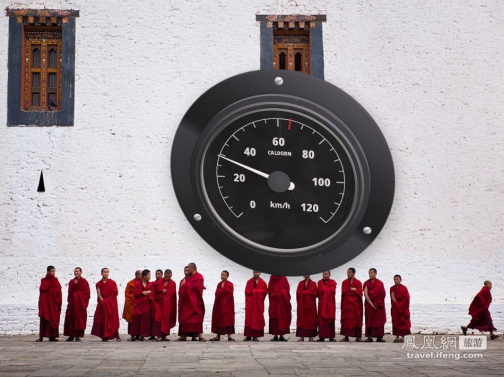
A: 30 km/h
